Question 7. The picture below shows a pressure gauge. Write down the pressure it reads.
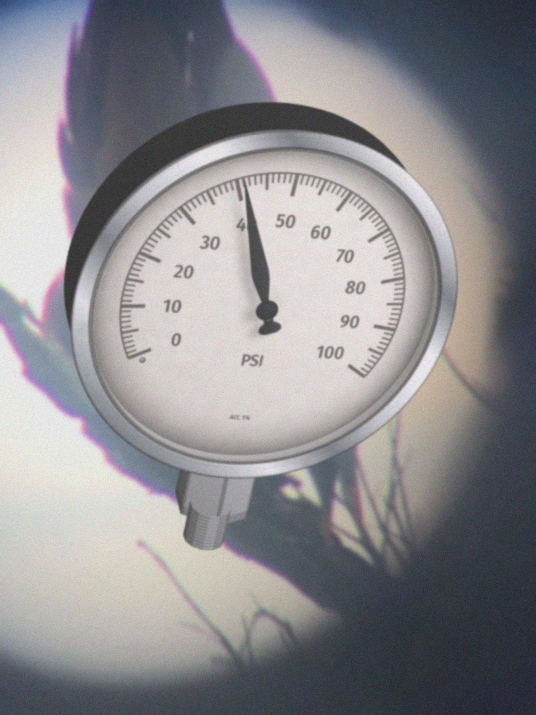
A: 41 psi
